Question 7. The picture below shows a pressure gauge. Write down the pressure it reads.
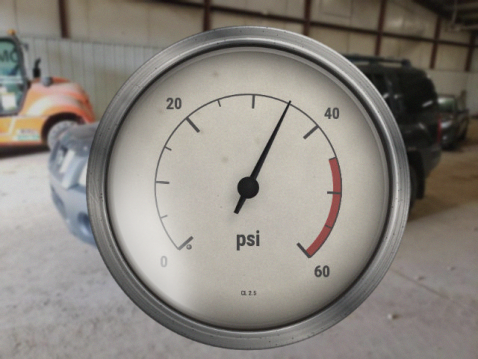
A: 35 psi
